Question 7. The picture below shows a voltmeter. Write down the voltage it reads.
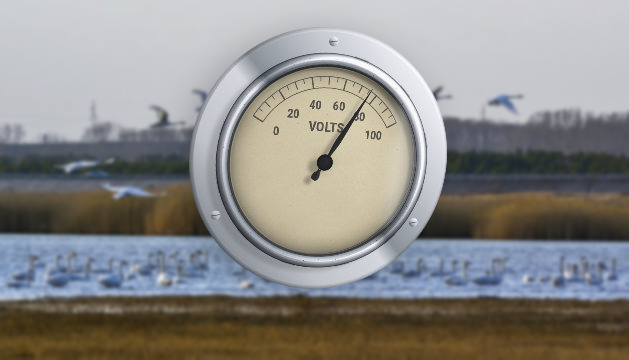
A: 75 V
